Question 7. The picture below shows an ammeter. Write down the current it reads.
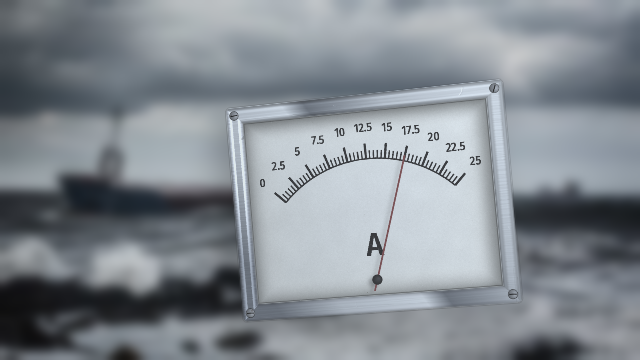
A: 17.5 A
